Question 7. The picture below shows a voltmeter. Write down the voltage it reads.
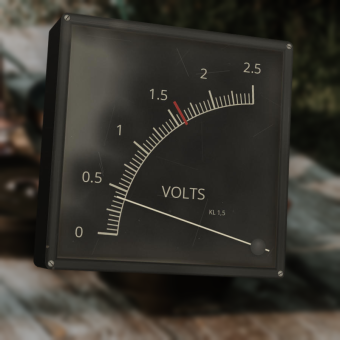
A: 0.4 V
